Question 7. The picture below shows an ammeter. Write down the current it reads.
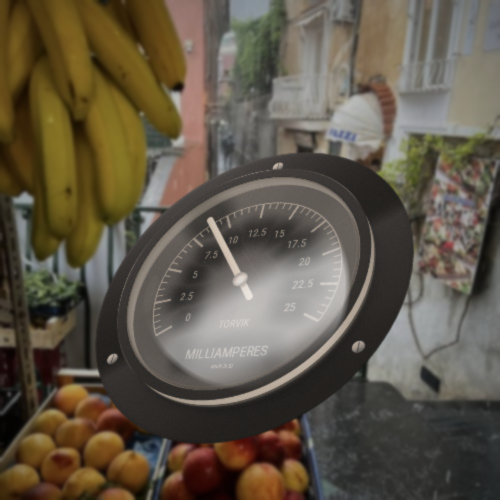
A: 9 mA
